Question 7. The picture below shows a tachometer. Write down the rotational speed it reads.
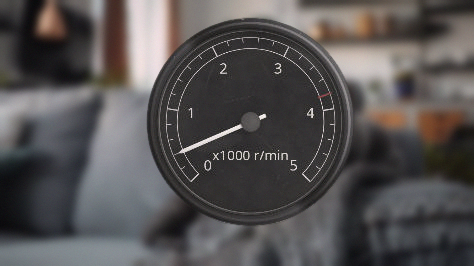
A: 400 rpm
